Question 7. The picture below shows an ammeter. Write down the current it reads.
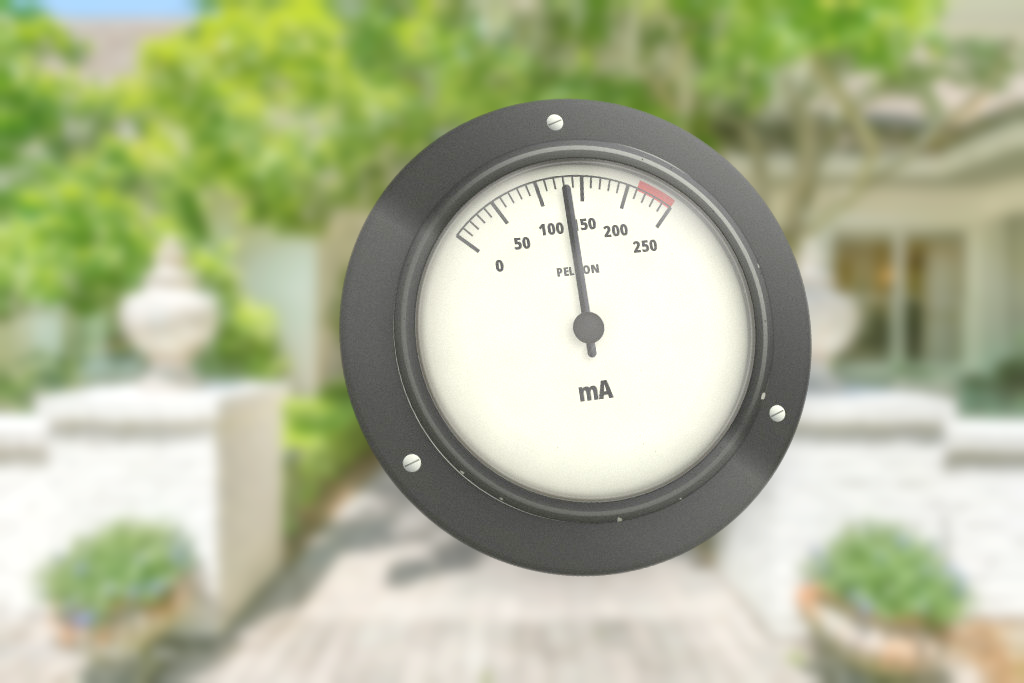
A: 130 mA
